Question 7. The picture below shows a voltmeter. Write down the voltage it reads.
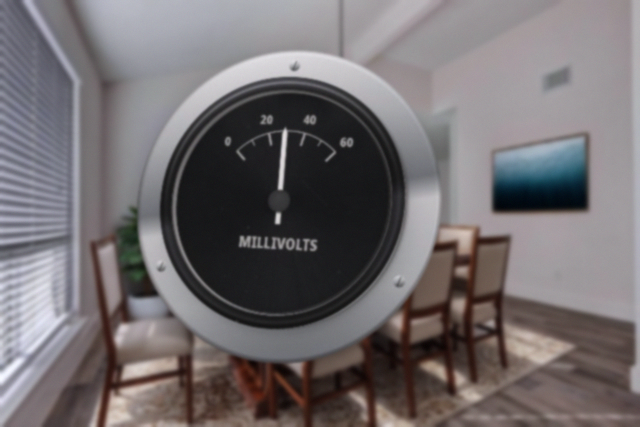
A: 30 mV
